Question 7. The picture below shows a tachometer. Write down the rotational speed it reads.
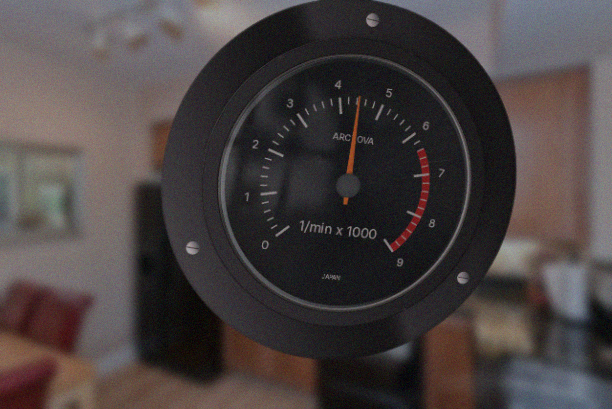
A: 4400 rpm
